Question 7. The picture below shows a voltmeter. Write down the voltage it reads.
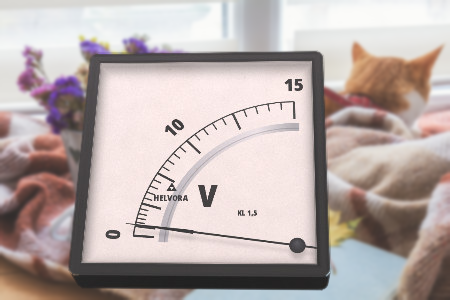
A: 2.5 V
